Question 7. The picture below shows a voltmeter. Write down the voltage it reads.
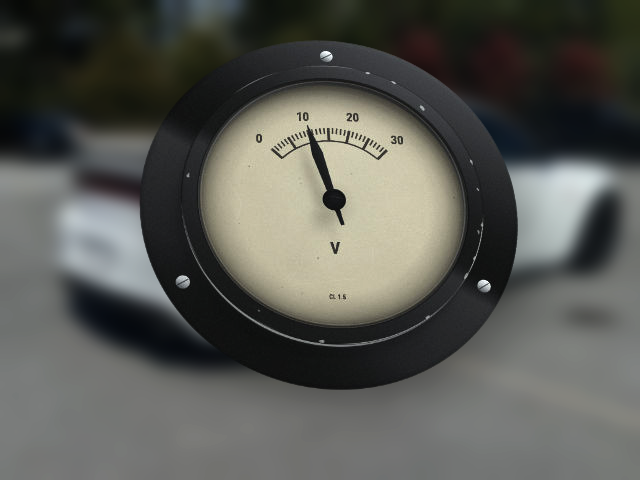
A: 10 V
